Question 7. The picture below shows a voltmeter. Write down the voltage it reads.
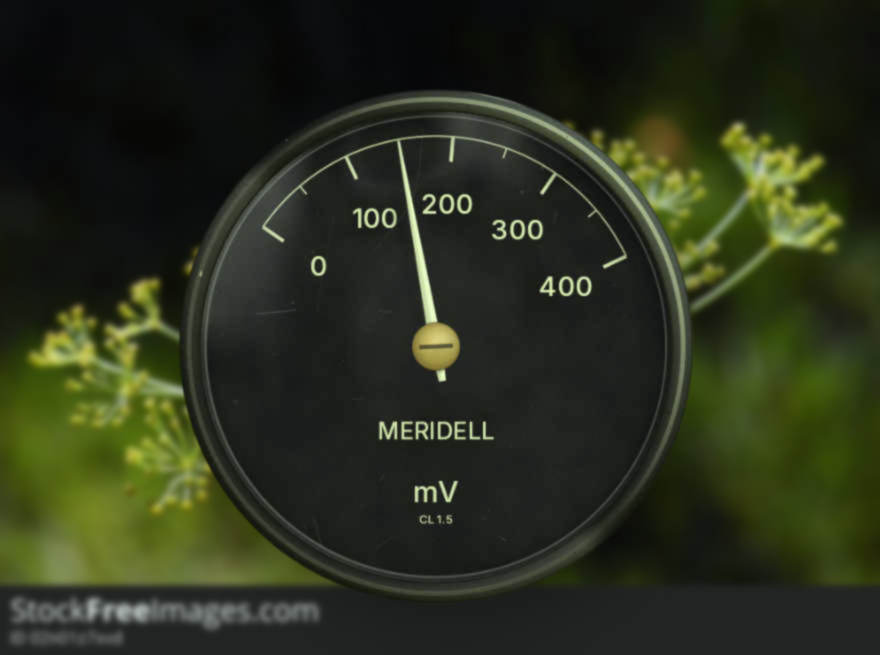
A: 150 mV
